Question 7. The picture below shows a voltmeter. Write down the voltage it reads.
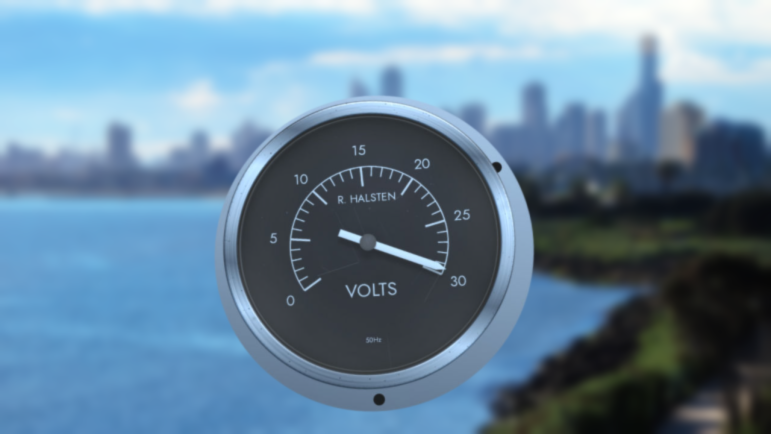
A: 29.5 V
